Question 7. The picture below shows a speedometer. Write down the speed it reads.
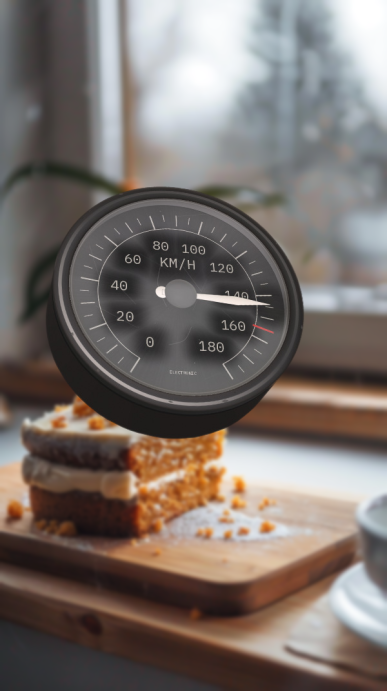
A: 145 km/h
